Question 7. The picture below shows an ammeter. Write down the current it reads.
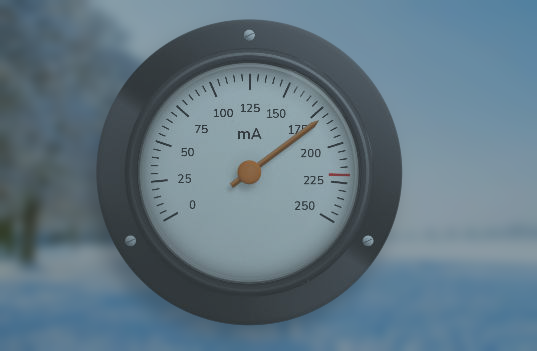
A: 180 mA
